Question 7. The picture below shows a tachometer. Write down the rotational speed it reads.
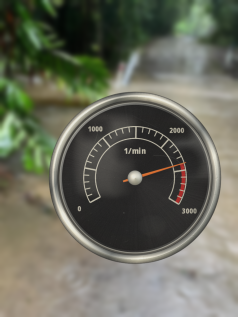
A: 2400 rpm
